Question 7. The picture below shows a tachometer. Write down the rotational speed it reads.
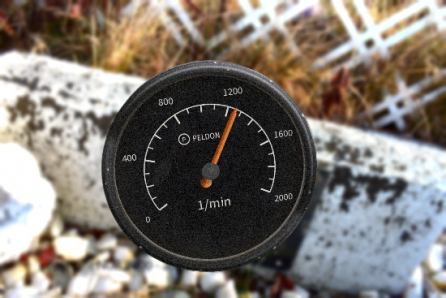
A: 1250 rpm
